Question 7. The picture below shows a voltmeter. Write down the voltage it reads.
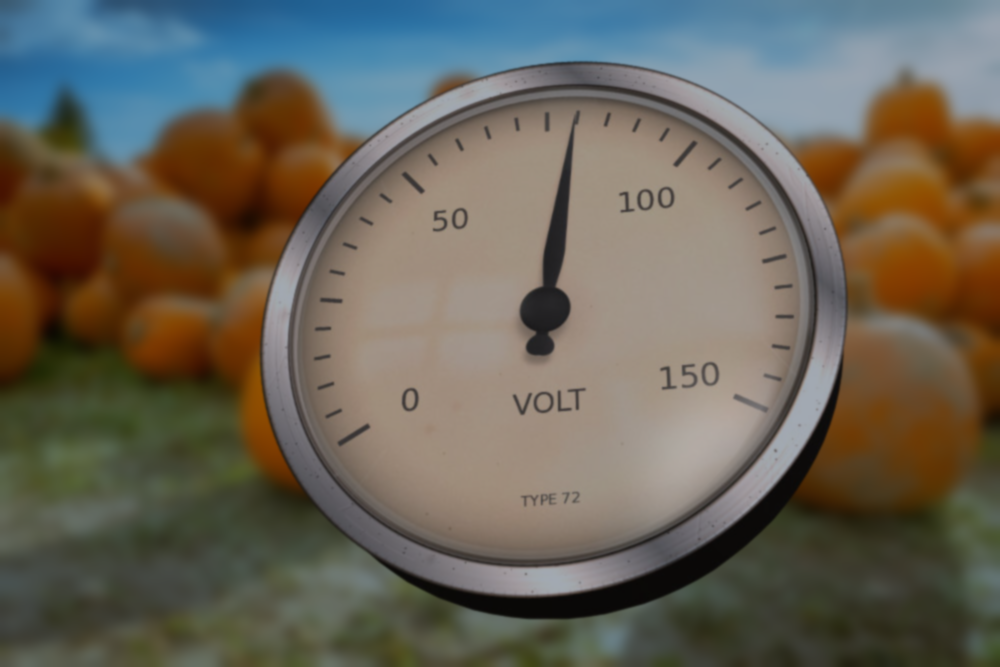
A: 80 V
